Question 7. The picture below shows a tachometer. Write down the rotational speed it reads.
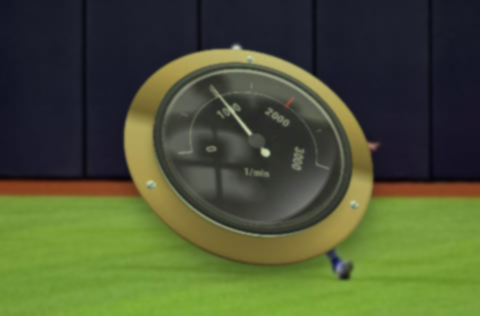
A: 1000 rpm
